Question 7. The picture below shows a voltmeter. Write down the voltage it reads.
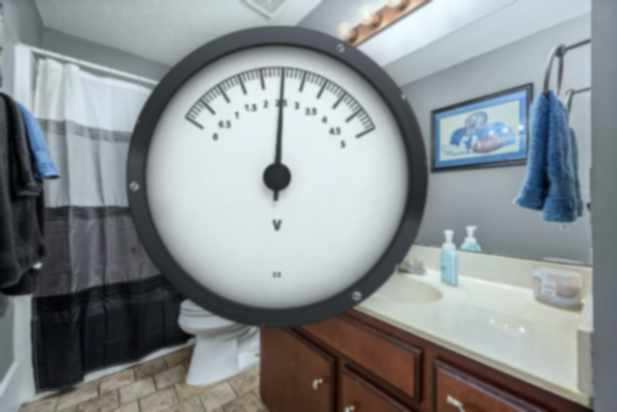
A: 2.5 V
